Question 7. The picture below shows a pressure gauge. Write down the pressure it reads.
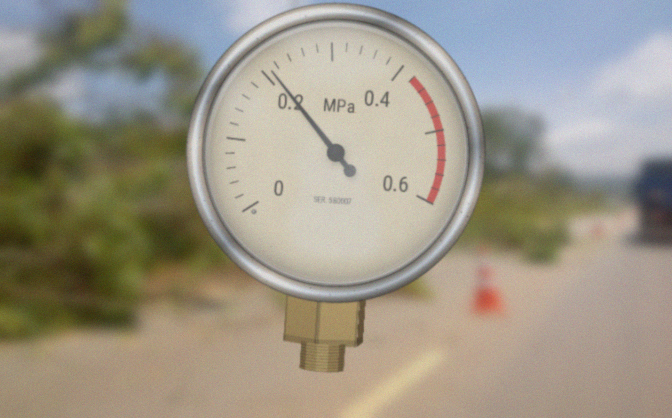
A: 0.21 MPa
